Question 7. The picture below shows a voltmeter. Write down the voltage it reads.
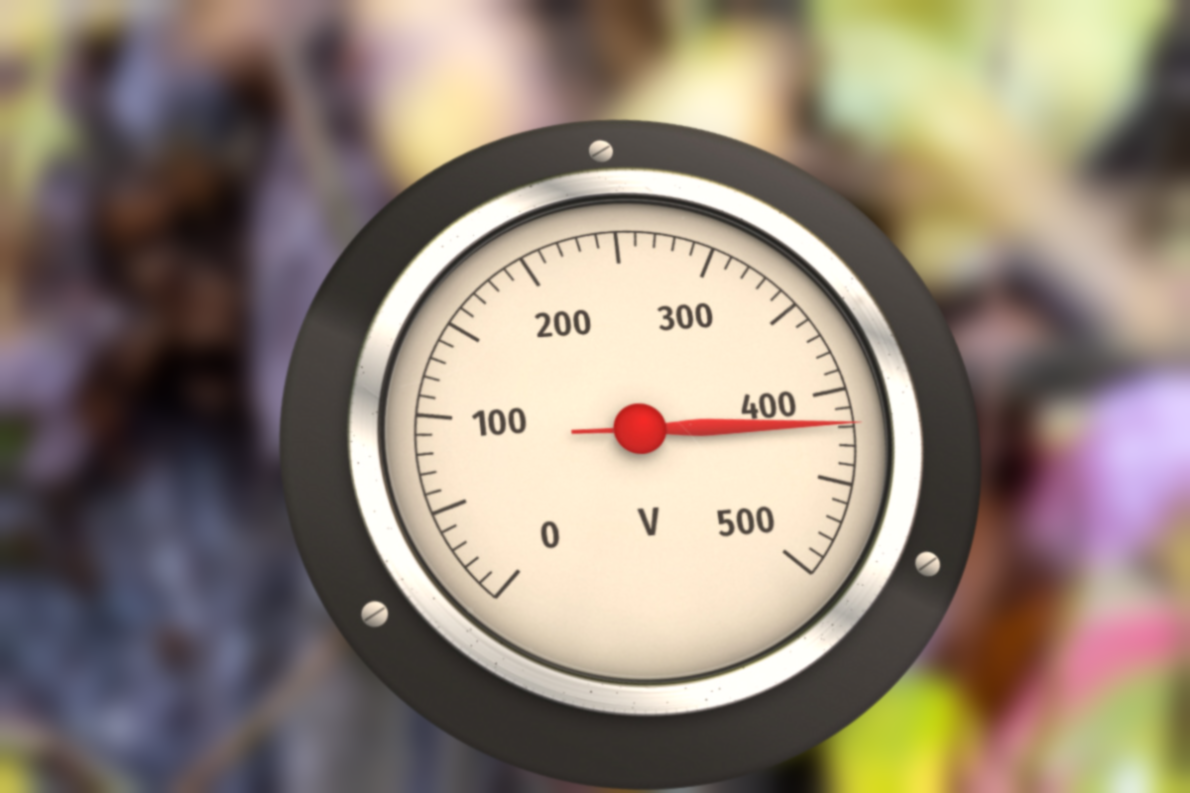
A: 420 V
